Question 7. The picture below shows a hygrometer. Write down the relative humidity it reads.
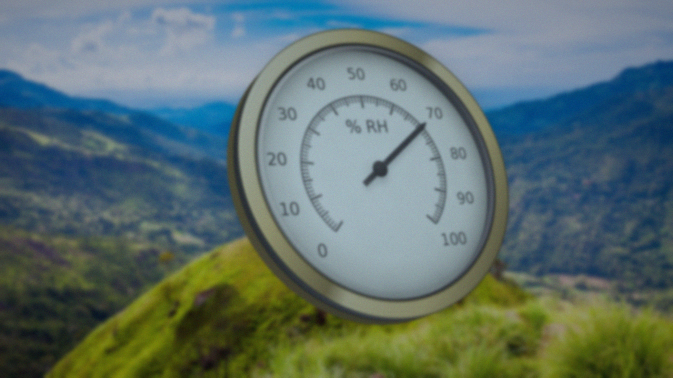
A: 70 %
